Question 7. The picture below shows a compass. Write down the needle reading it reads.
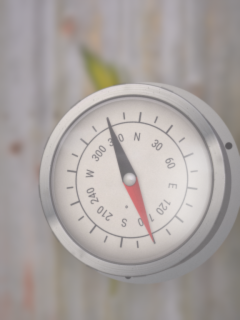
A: 150 °
